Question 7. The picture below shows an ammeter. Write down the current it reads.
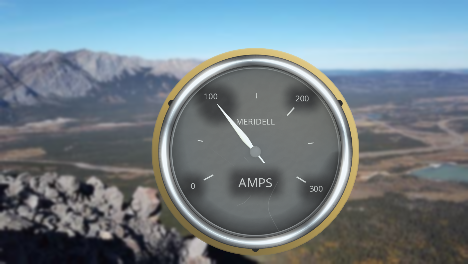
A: 100 A
